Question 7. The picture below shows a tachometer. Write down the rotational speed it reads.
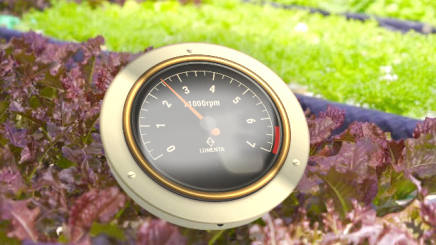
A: 2500 rpm
